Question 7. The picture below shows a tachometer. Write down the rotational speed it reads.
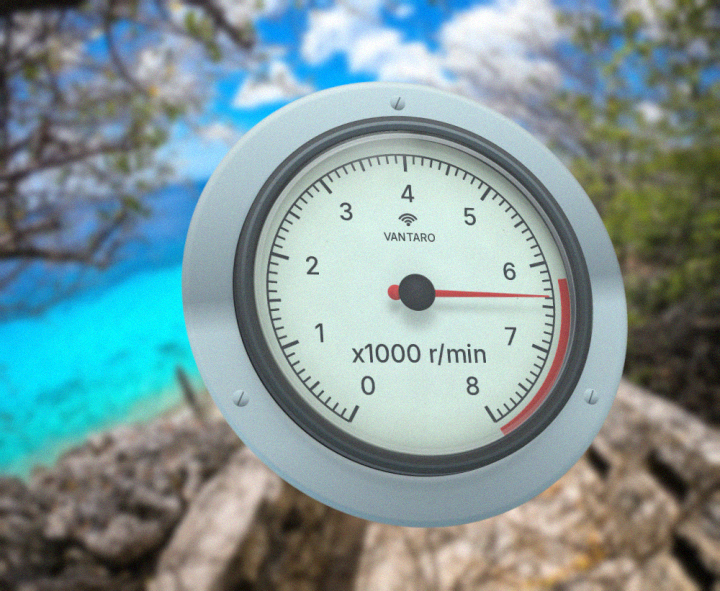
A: 6400 rpm
